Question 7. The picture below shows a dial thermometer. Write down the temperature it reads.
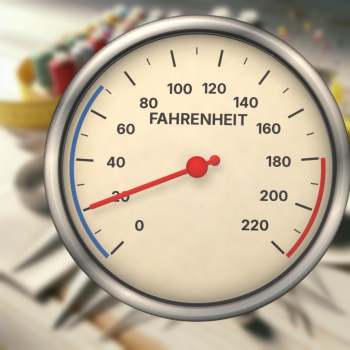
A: 20 °F
